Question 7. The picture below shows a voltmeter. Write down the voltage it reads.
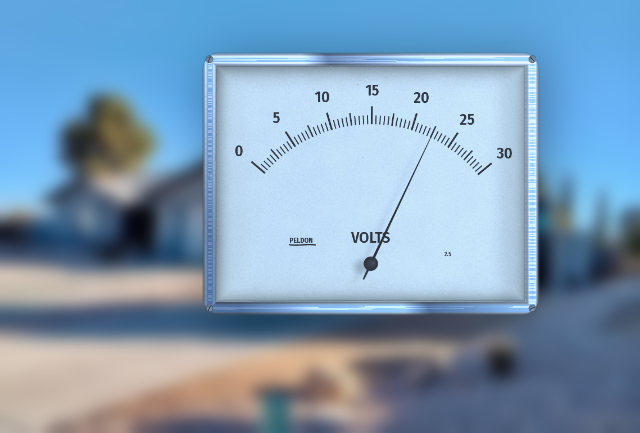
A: 22.5 V
